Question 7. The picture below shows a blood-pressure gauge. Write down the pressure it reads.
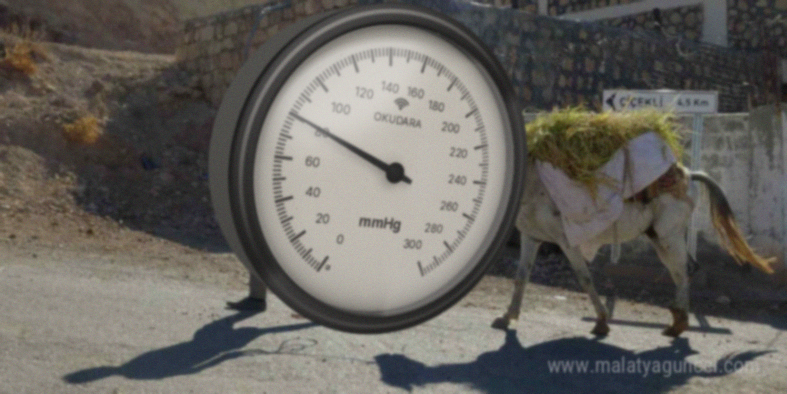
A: 80 mmHg
